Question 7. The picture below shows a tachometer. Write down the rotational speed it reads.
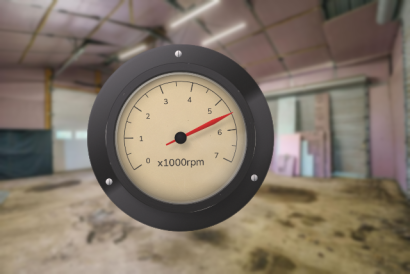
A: 5500 rpm
